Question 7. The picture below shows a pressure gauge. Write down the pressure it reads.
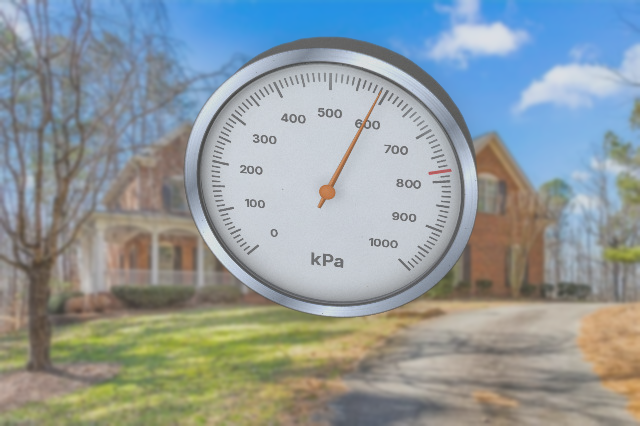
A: 590 kPa
